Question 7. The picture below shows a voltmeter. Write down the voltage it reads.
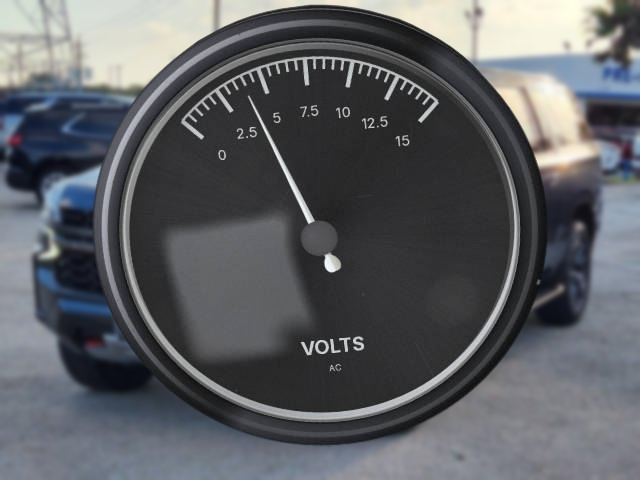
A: 4 V
